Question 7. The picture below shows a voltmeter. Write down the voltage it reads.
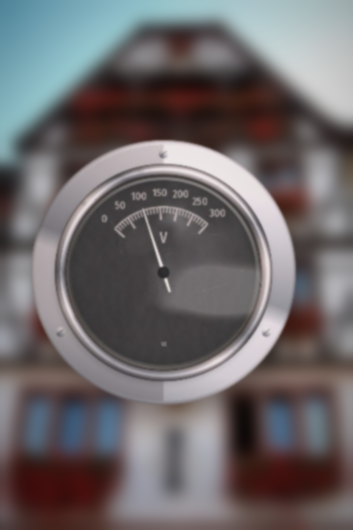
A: 100 V
